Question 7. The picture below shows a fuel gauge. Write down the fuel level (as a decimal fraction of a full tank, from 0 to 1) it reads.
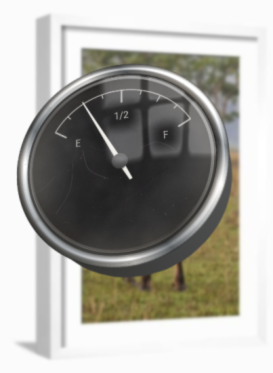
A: 0.25
